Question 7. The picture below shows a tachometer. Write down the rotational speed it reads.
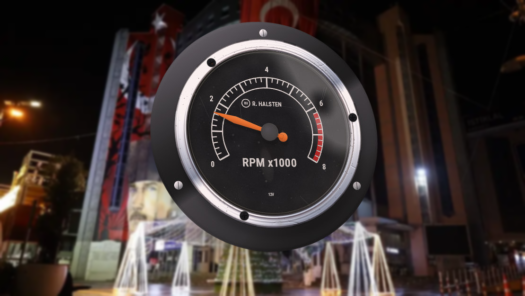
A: 1600 rpm
